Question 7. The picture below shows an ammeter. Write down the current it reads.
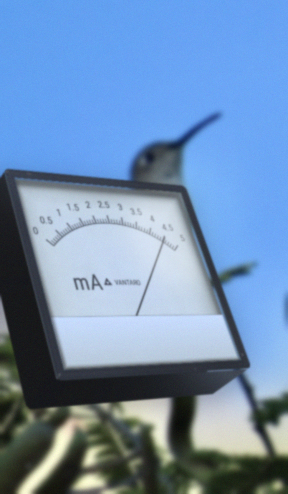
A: 4.5 mA
